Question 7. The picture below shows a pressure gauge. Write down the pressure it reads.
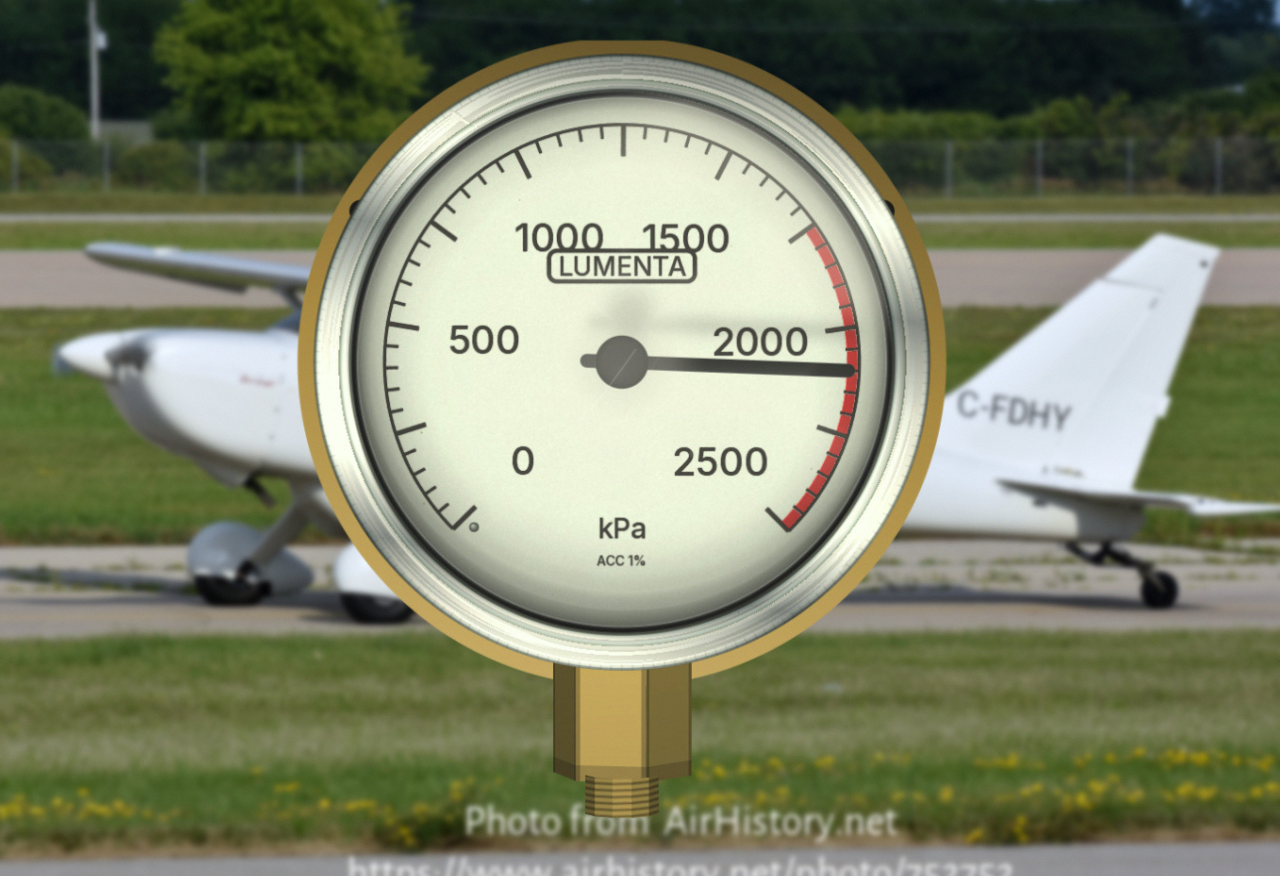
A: 2100 kPa
